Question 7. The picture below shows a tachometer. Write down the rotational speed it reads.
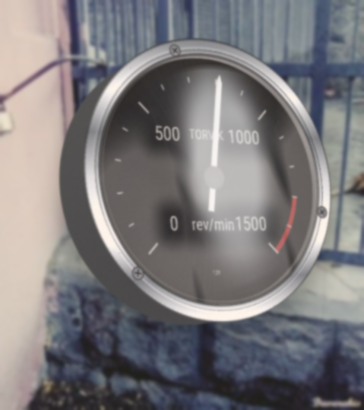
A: 800 rpm
